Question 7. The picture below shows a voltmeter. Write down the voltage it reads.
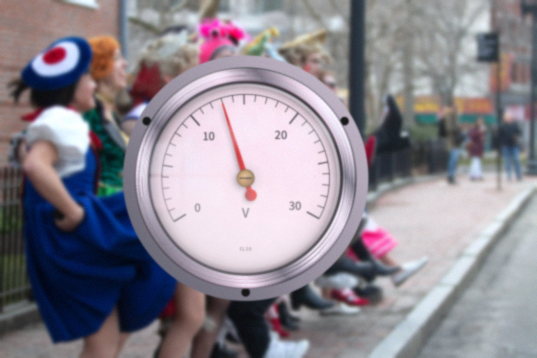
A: 13 V
